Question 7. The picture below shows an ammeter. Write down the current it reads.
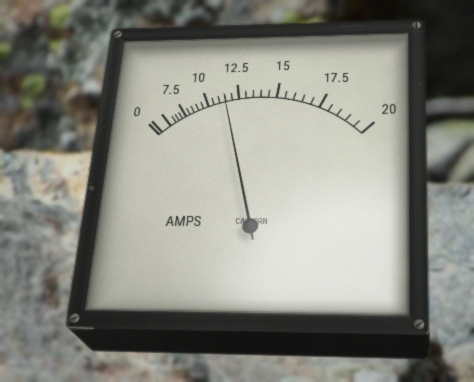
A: 11.5 A
